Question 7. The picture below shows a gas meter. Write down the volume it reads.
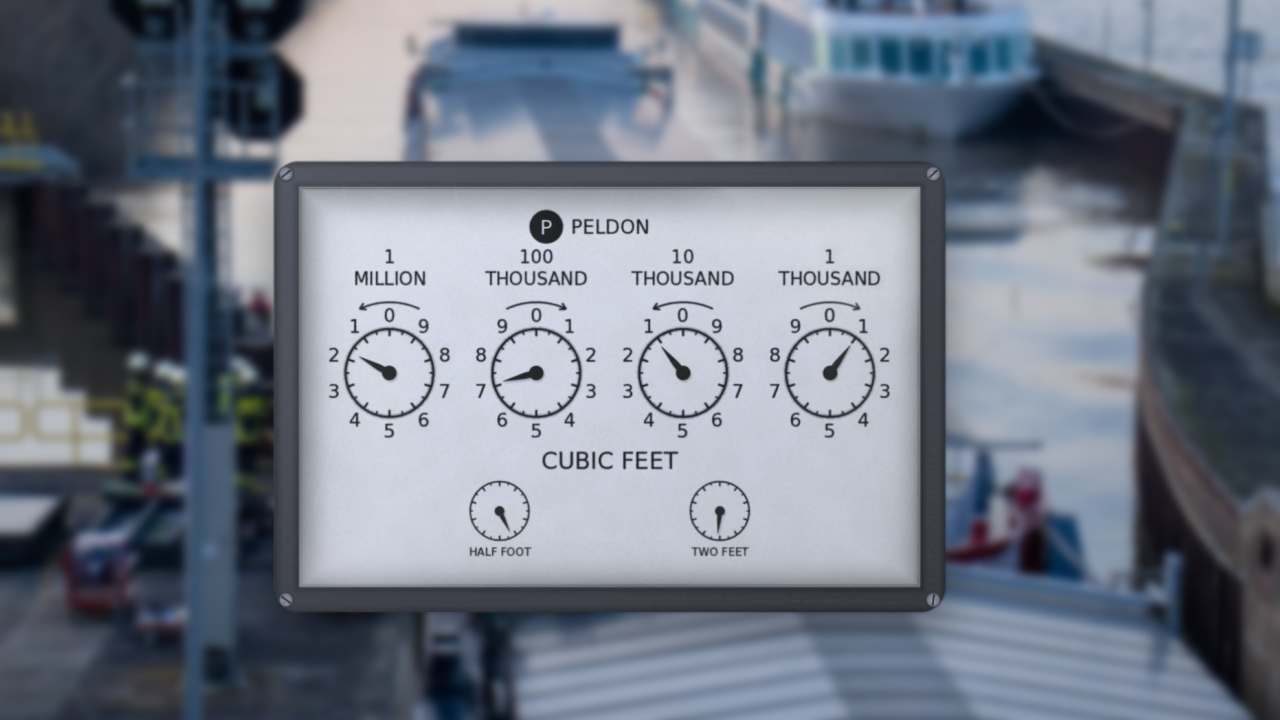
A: 171100 ft³
